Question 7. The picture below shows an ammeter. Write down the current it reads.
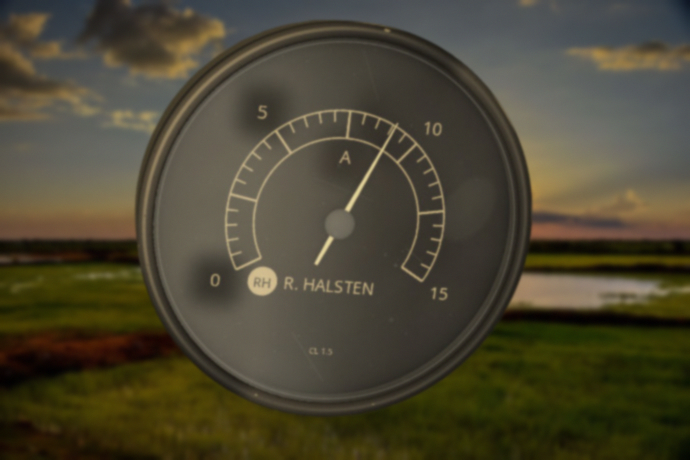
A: 9 A
